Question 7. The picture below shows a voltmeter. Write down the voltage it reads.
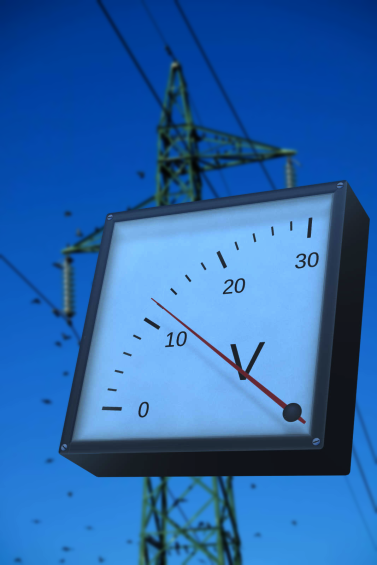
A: 12 V
